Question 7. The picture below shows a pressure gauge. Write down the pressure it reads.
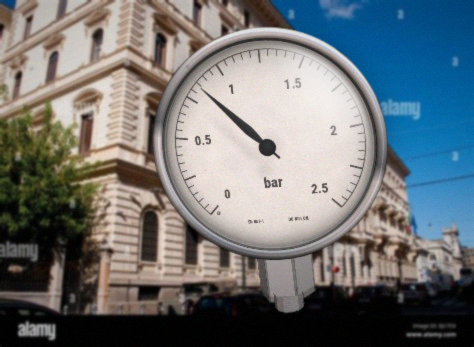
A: 0.85 bar
